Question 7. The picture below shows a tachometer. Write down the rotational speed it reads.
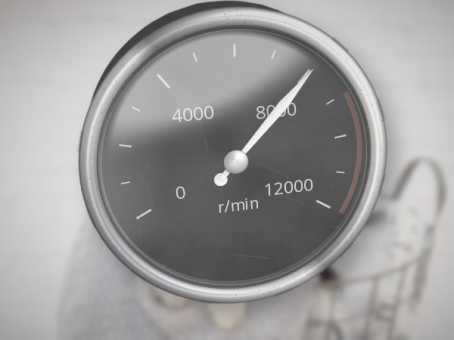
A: 8000 rpm
